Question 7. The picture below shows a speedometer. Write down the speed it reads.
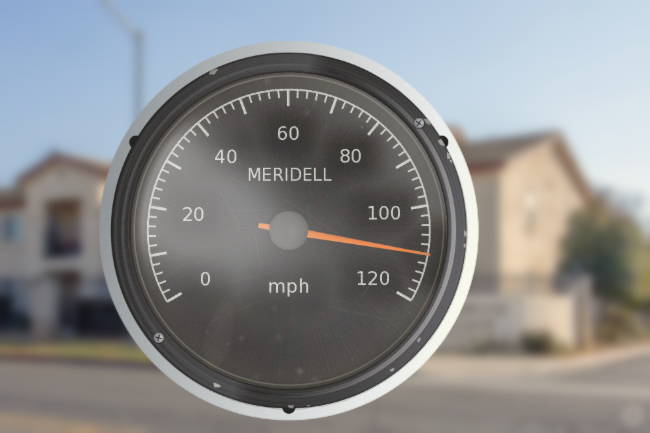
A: 110 mph
